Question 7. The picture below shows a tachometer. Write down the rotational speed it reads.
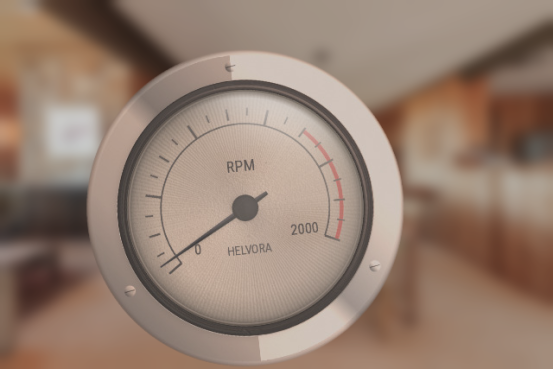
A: 50 rpm
